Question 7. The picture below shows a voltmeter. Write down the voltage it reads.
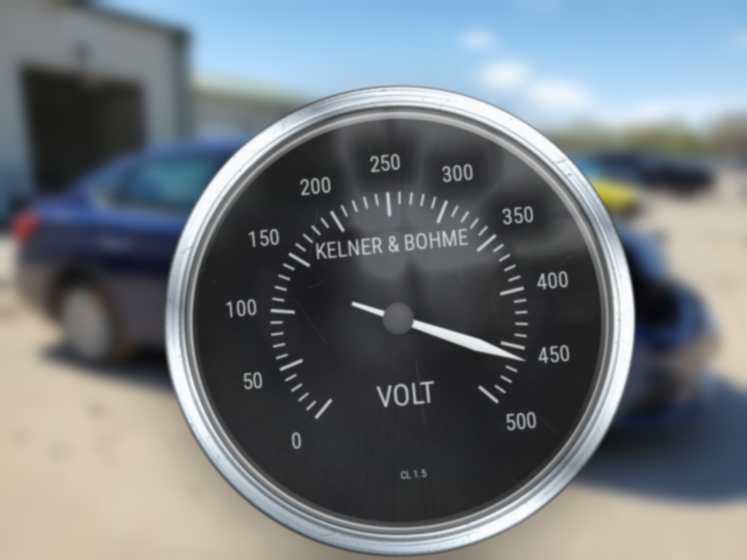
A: 460 V
